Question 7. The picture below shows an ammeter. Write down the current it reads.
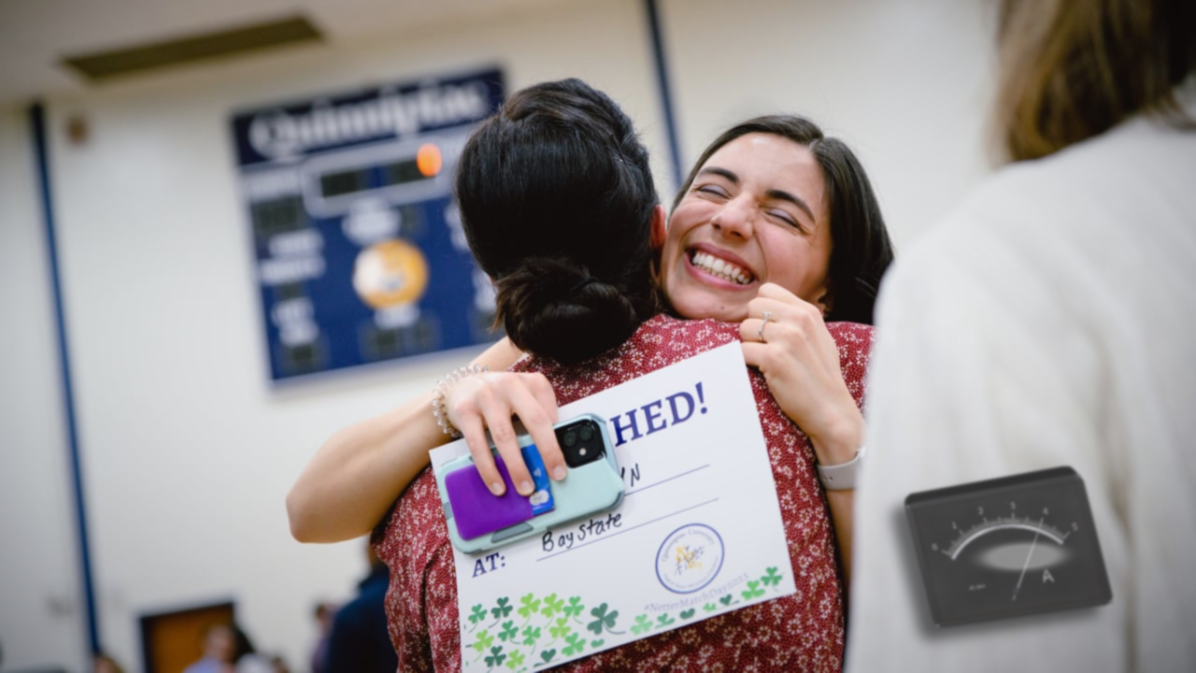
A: 4 A
